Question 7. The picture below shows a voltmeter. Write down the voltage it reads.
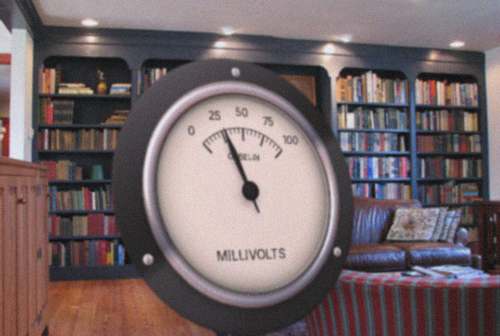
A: 25 mV
